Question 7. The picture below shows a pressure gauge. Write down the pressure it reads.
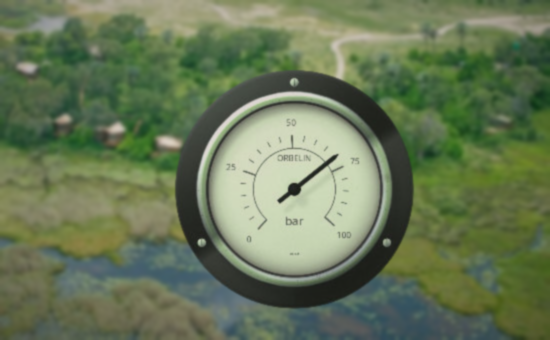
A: 70 bar
